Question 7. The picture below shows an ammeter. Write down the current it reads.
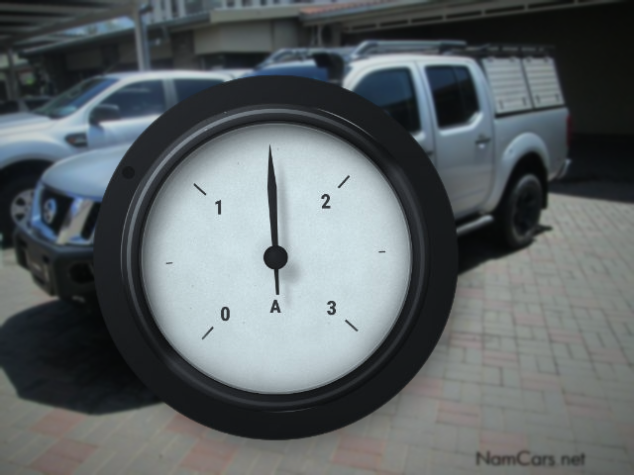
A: 1.5 A
